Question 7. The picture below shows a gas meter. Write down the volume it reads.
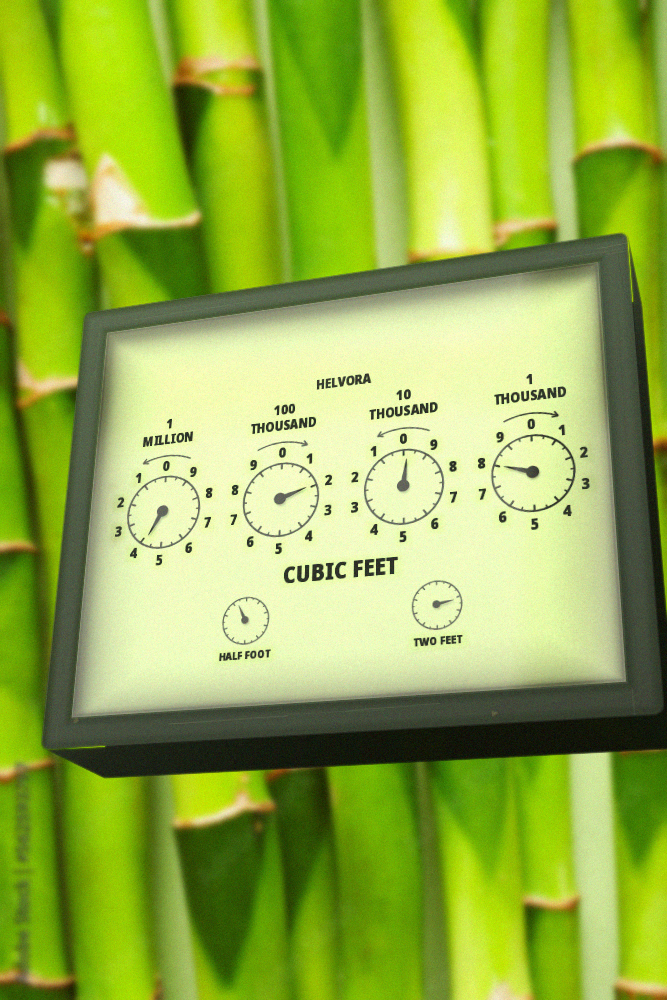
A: 419800 ft³
